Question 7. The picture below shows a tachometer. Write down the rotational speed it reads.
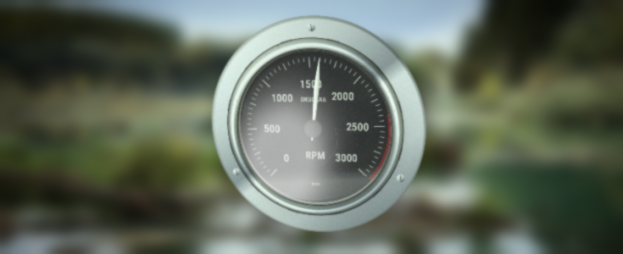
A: 1600 rpm
